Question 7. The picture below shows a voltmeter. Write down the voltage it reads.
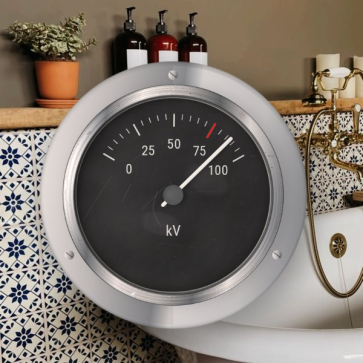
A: 87.5 kV
